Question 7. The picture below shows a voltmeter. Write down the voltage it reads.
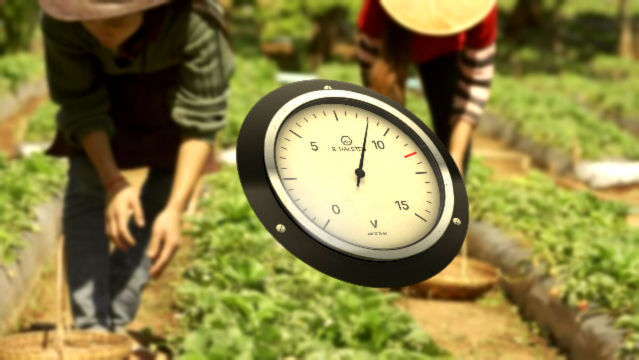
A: 9 V
